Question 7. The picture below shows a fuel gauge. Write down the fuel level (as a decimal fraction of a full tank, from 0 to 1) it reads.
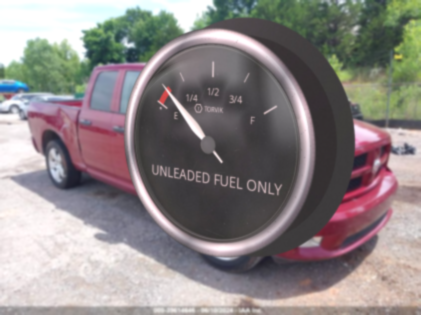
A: 0.125
